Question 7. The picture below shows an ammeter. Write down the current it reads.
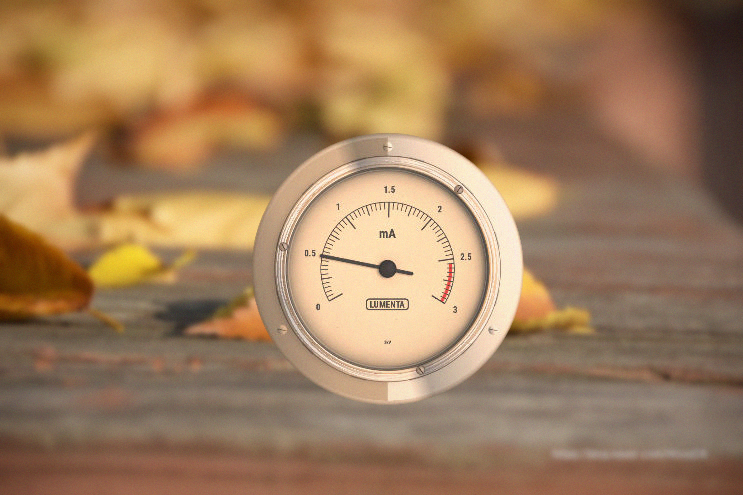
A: 0.5 mA
